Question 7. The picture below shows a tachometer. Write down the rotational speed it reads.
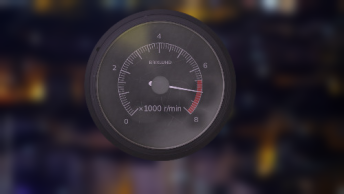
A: 7000 rpm
